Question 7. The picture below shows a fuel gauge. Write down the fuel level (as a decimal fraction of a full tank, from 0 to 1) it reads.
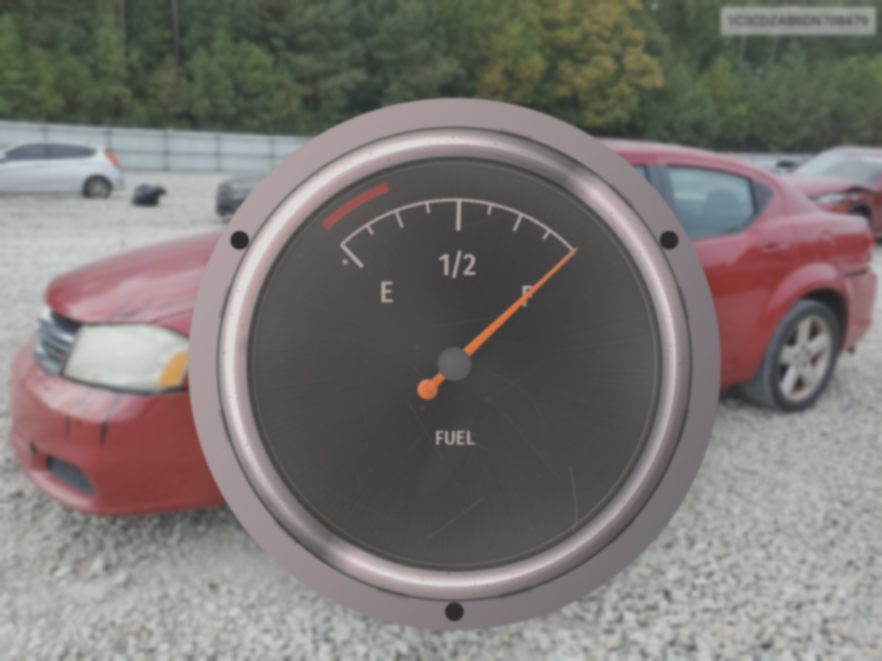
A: 1
